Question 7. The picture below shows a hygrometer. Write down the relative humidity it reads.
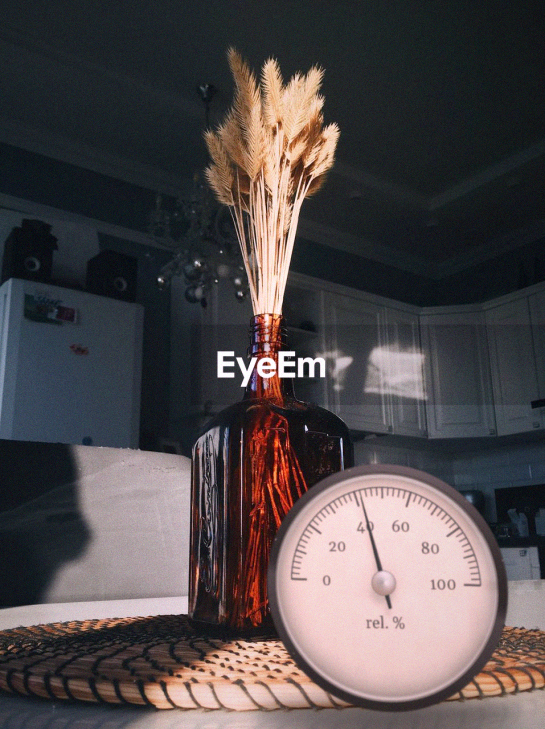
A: 42 %
